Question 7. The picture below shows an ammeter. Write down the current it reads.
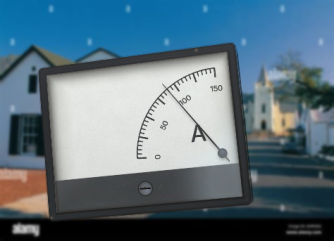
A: 90 A
